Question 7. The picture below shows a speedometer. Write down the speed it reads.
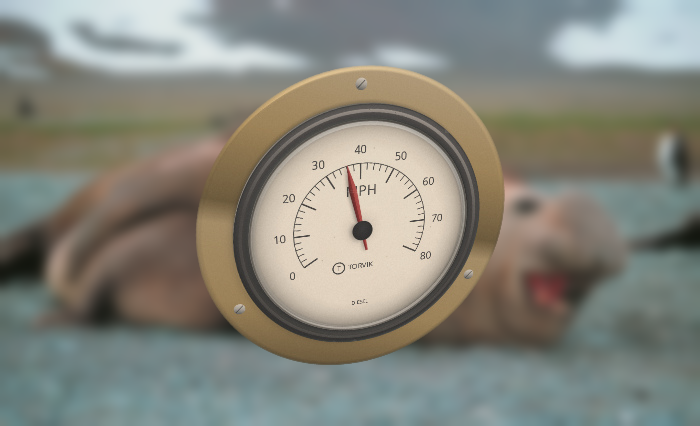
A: 36 mph
